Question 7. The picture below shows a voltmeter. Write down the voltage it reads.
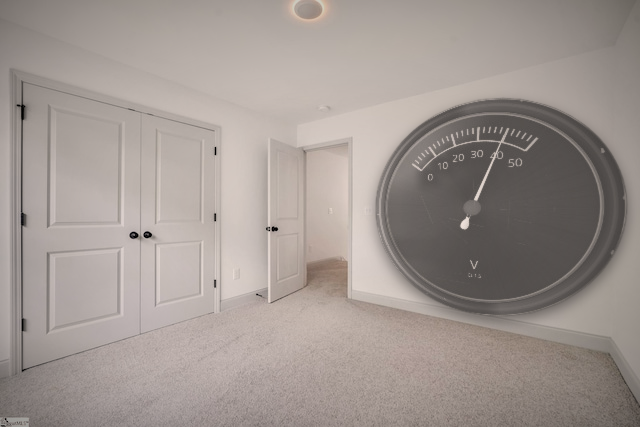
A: 40 V
